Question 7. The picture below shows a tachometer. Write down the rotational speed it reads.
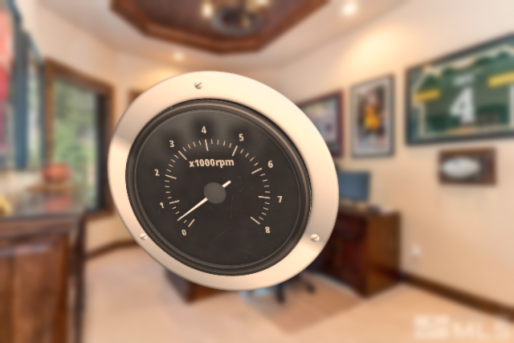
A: 400 rpm
